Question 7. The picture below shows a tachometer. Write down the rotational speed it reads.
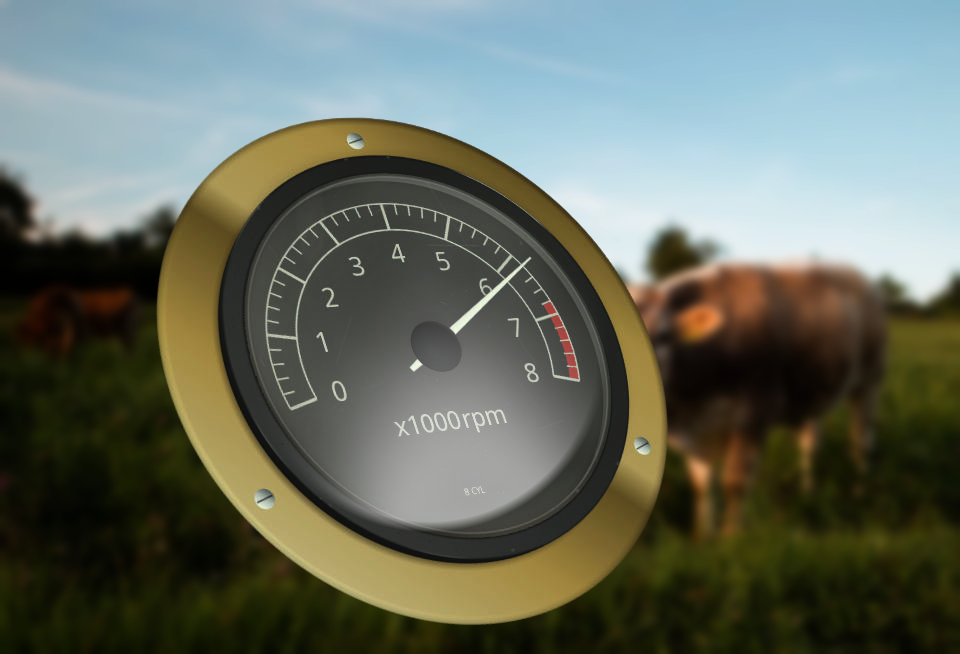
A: 6200 rpm
